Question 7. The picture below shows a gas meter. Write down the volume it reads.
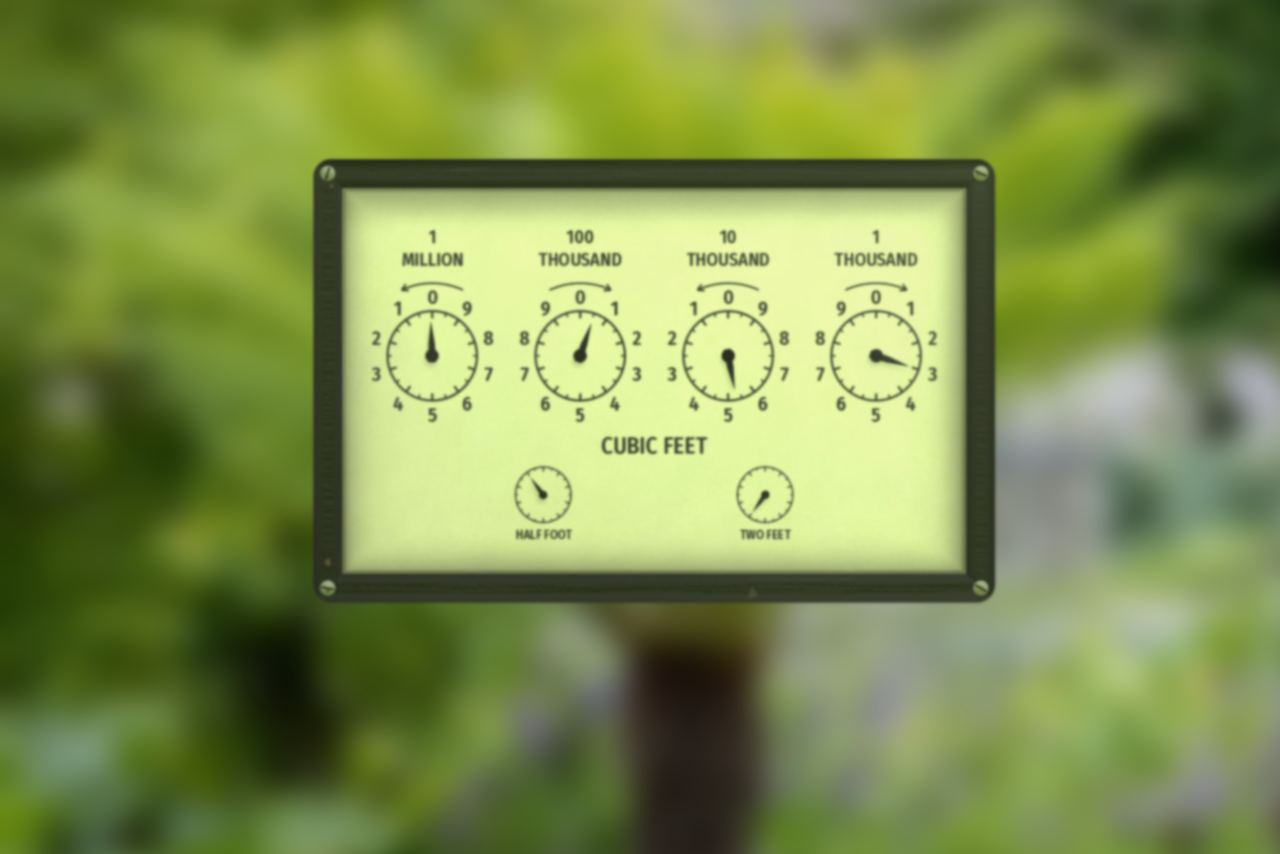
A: 5300 ft³
